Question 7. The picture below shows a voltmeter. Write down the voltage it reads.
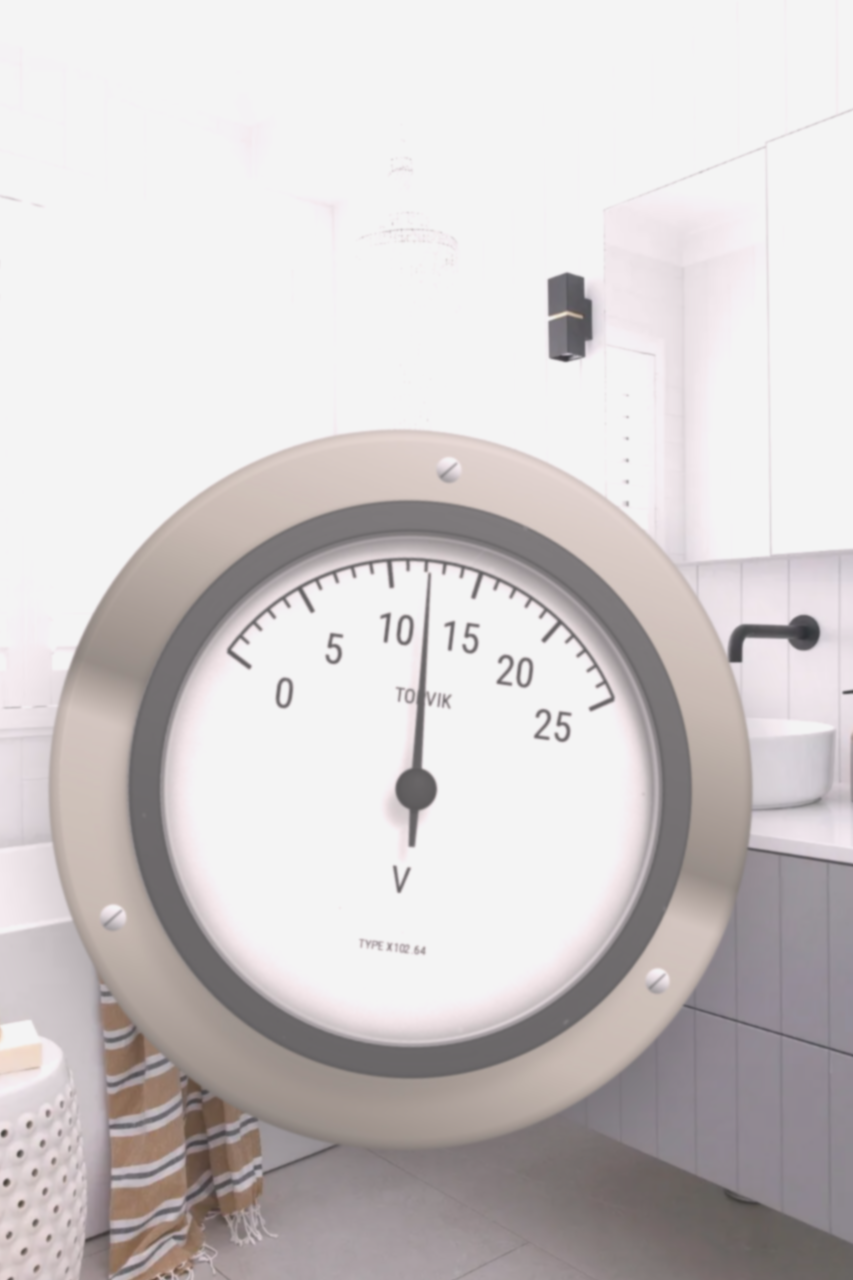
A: 12 V
